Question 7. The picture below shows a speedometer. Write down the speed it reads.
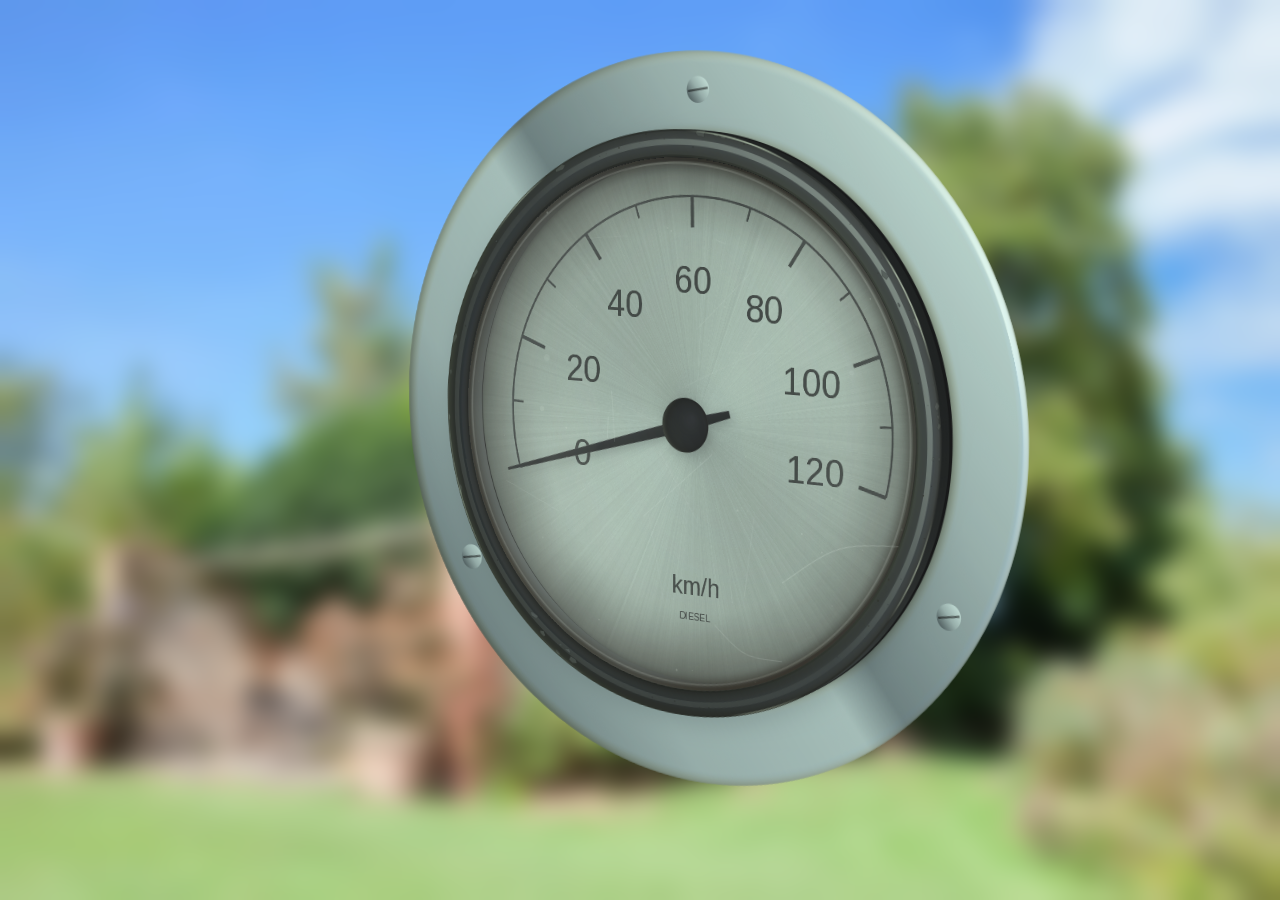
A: 0 km/h
